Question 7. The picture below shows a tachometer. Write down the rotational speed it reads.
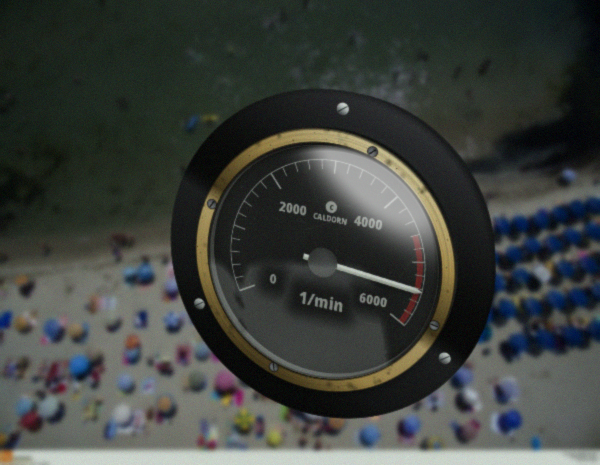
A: 5400 rpm
